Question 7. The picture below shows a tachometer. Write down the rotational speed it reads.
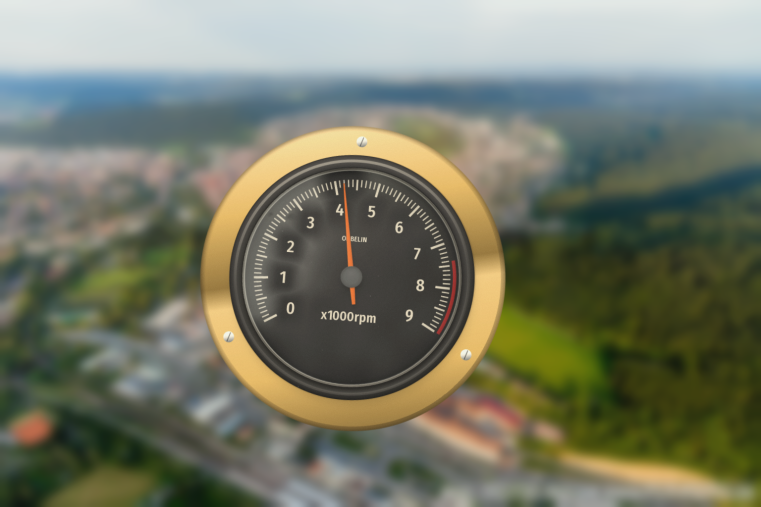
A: 4200 rpm
